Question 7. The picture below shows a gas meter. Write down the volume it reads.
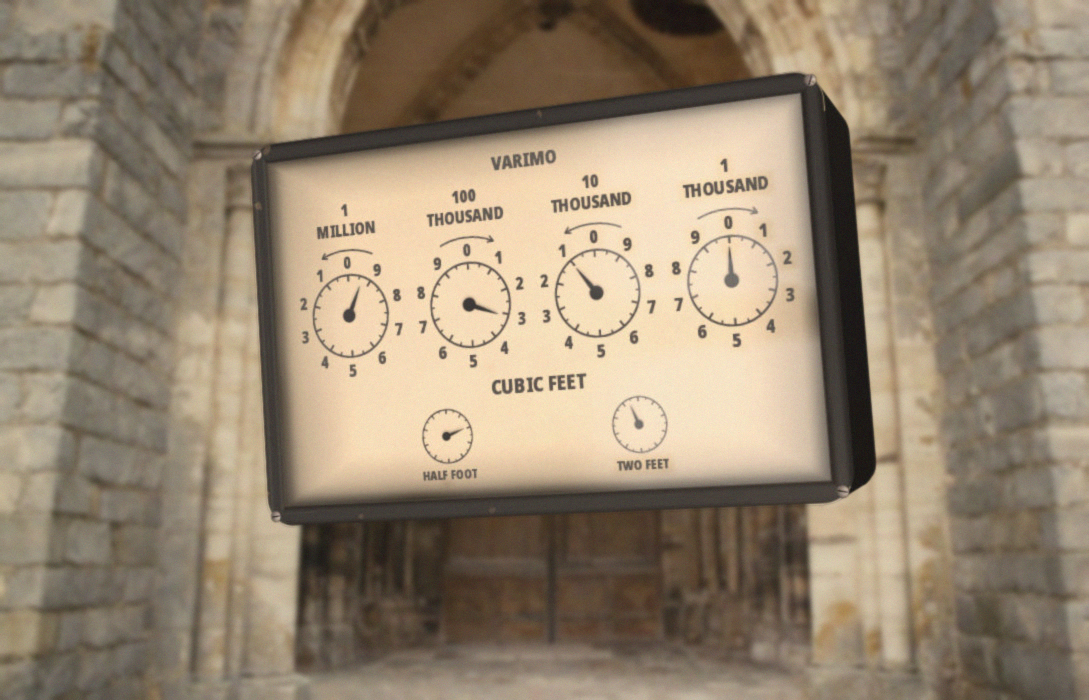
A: 931000 ft³
